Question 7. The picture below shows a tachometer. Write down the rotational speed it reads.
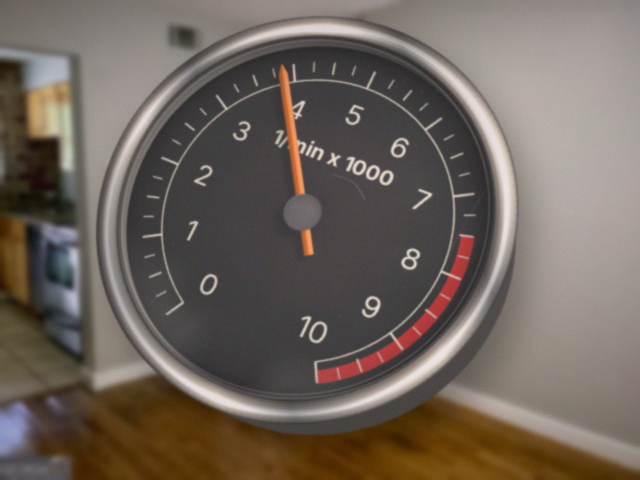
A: 3875 rpm
